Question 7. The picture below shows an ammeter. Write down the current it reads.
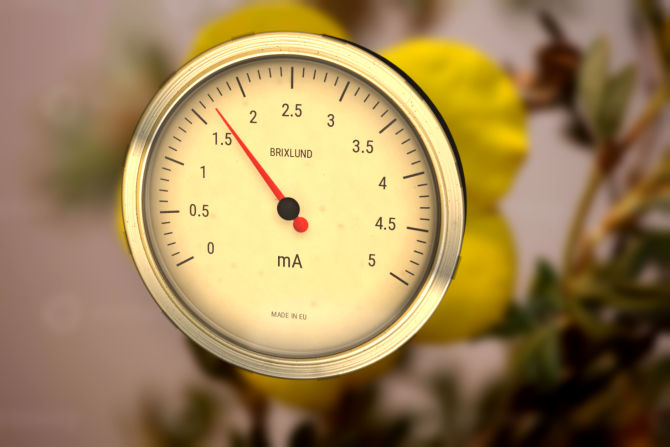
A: 1.7 mA
